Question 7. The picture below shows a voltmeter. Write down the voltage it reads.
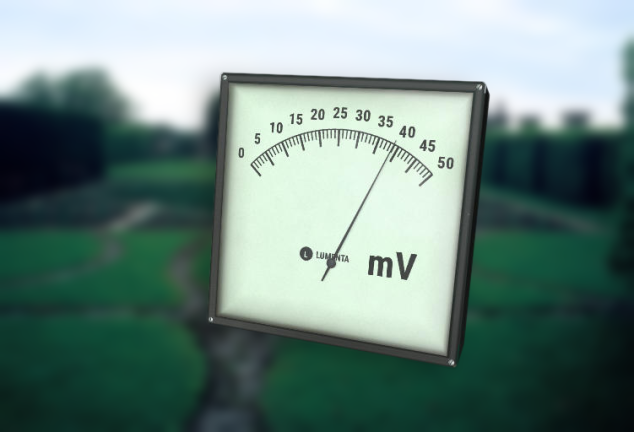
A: 39 mV
